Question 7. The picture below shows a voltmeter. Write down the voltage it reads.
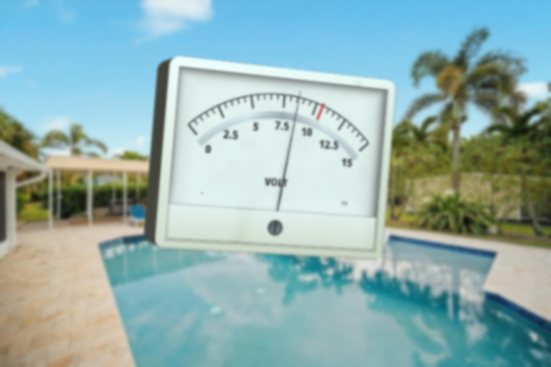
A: 8.5 V
